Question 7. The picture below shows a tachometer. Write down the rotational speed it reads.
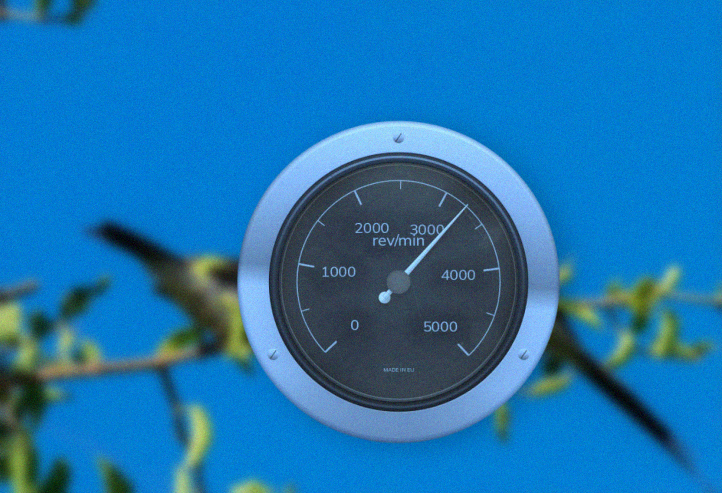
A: 3250 rpm
